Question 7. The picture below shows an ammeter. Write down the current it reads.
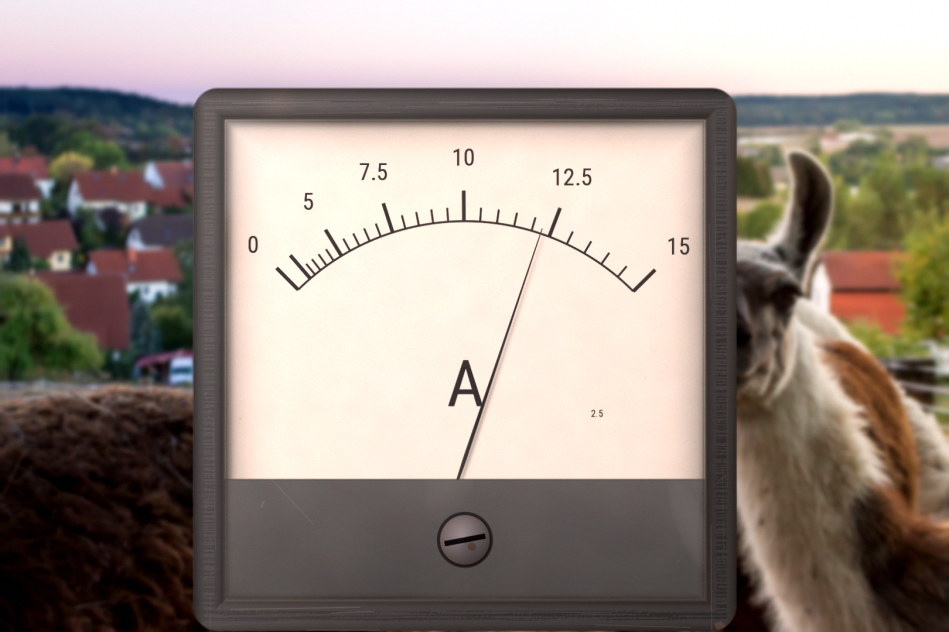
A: 12.25 A
